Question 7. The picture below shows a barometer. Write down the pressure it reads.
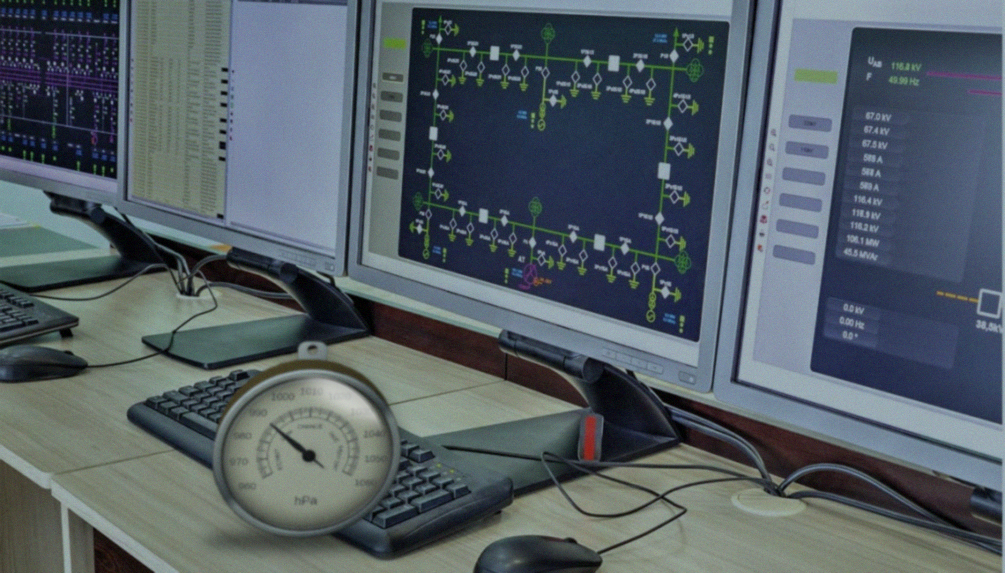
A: 990 hPa
